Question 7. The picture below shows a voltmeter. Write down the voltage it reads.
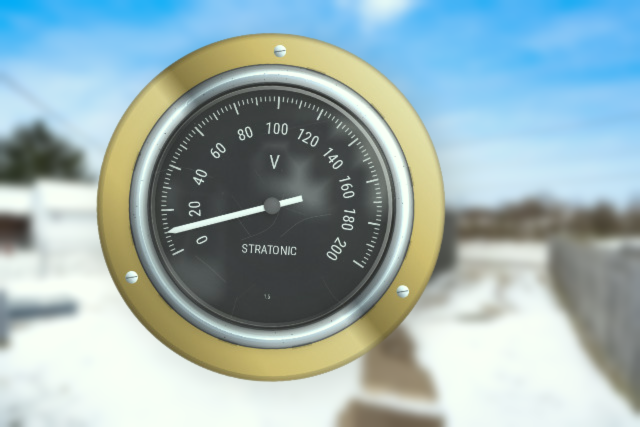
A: 10 V
